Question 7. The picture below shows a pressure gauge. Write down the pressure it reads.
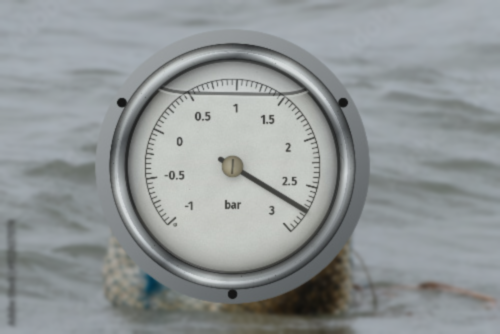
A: 2.75 bar
